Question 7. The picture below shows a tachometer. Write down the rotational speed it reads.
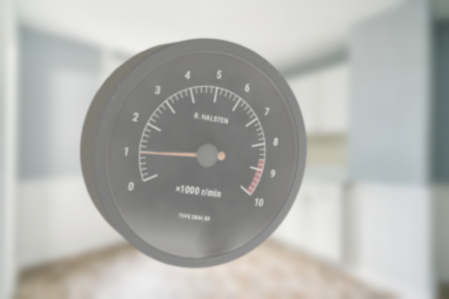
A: 1000 rpm
